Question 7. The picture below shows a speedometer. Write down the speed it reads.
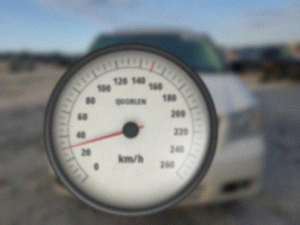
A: 30 km/h
